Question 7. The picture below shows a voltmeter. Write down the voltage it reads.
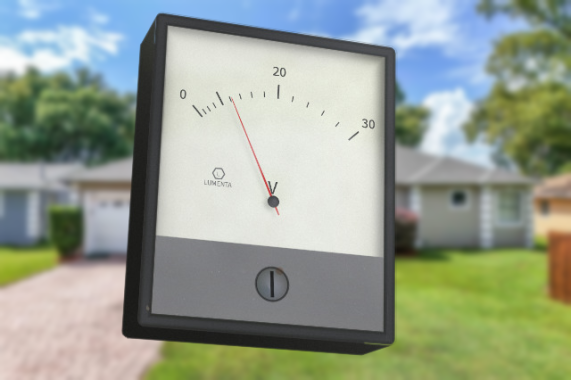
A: 12 V
